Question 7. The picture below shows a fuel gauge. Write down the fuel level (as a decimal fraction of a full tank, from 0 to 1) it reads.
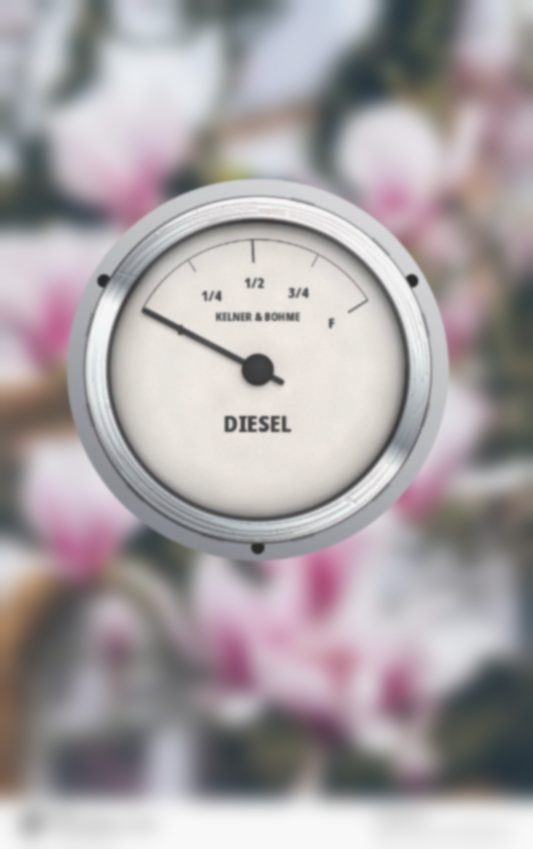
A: 0
